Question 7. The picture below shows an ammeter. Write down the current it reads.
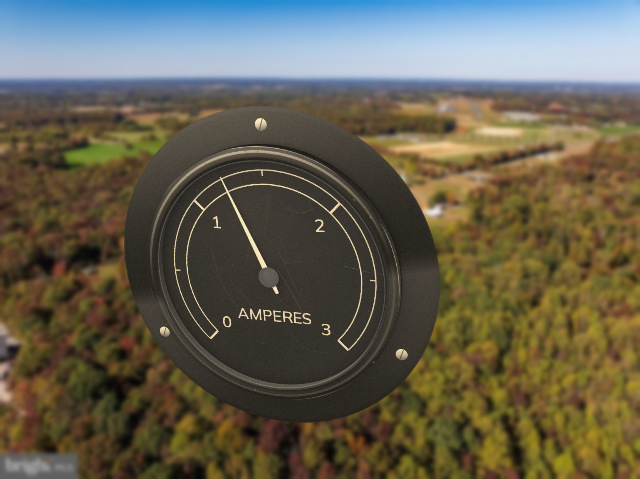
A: 1.25 A
